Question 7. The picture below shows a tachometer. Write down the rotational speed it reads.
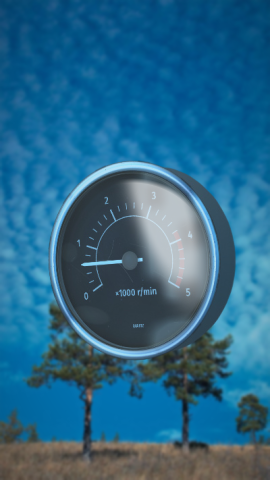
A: 600 rpm
